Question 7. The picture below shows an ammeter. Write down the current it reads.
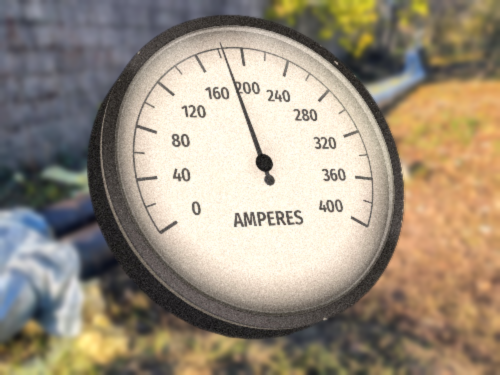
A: 180 A
